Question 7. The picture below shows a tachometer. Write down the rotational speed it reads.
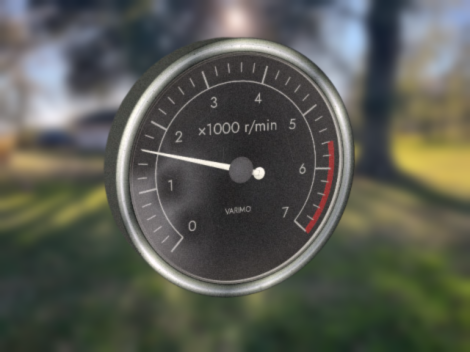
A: 1600 rpm
